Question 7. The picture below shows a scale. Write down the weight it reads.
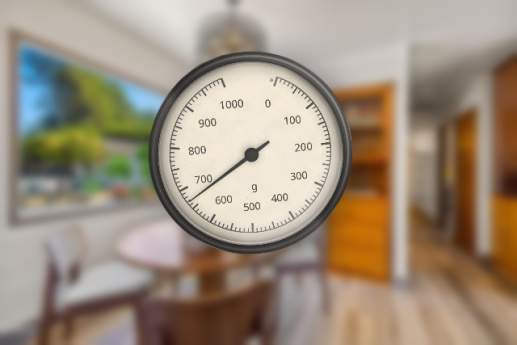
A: 670 g
